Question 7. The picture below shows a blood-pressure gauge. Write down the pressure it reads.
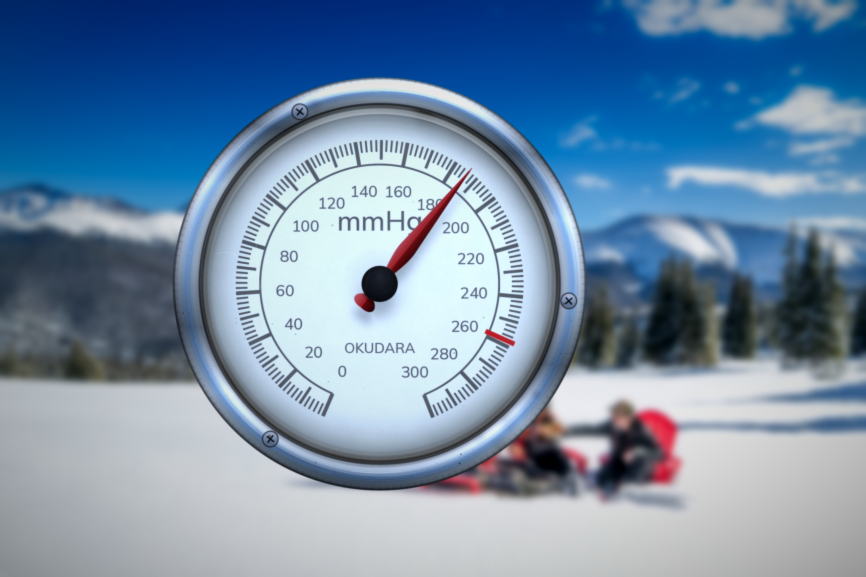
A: 186 mmHg
